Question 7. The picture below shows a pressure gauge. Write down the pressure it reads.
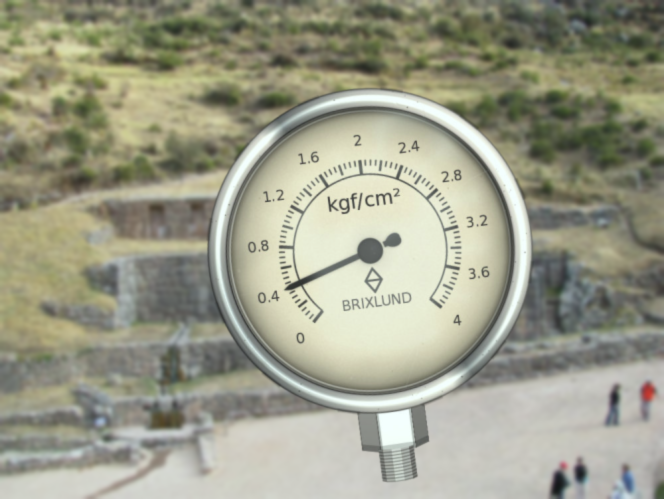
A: 0.4 kg/cm²
